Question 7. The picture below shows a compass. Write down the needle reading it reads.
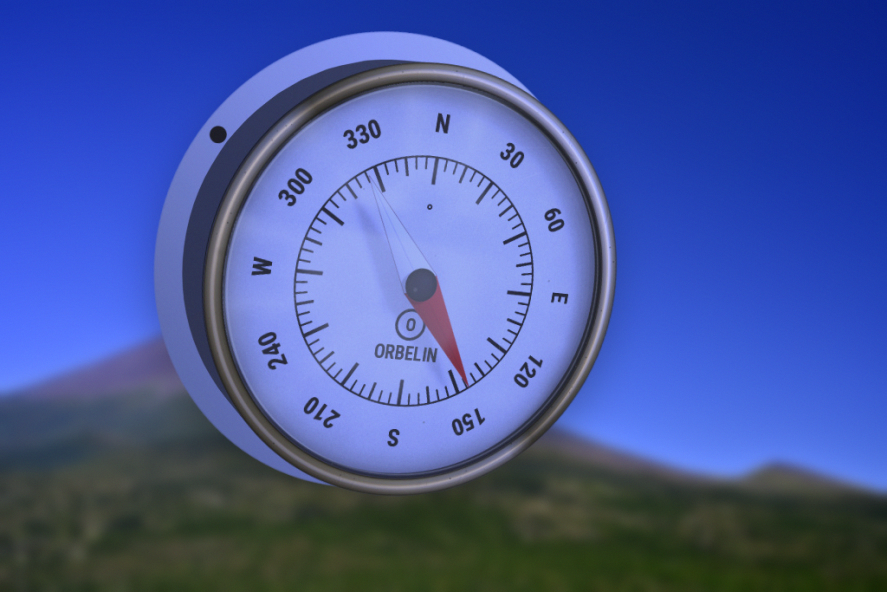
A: 145 °
